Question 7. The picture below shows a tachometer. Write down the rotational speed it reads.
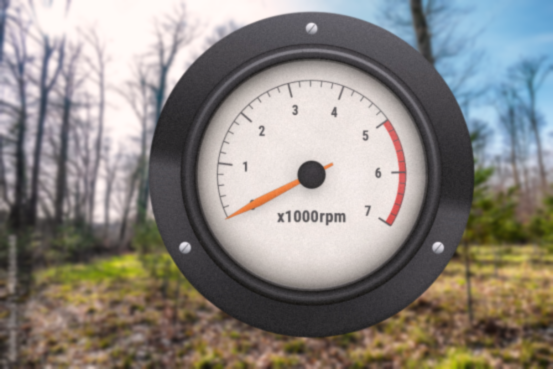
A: 0 rpm
